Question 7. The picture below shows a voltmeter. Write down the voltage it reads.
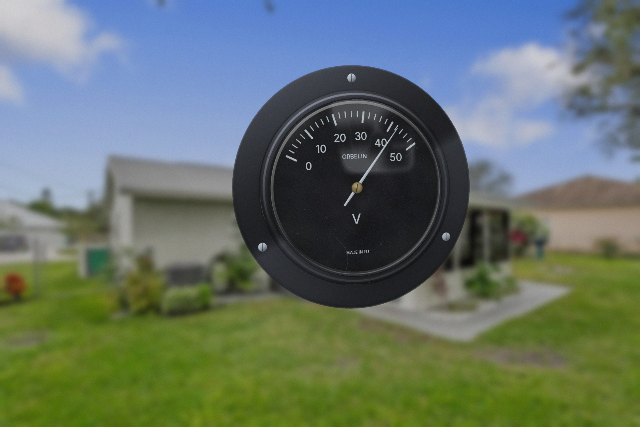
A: 42 V
